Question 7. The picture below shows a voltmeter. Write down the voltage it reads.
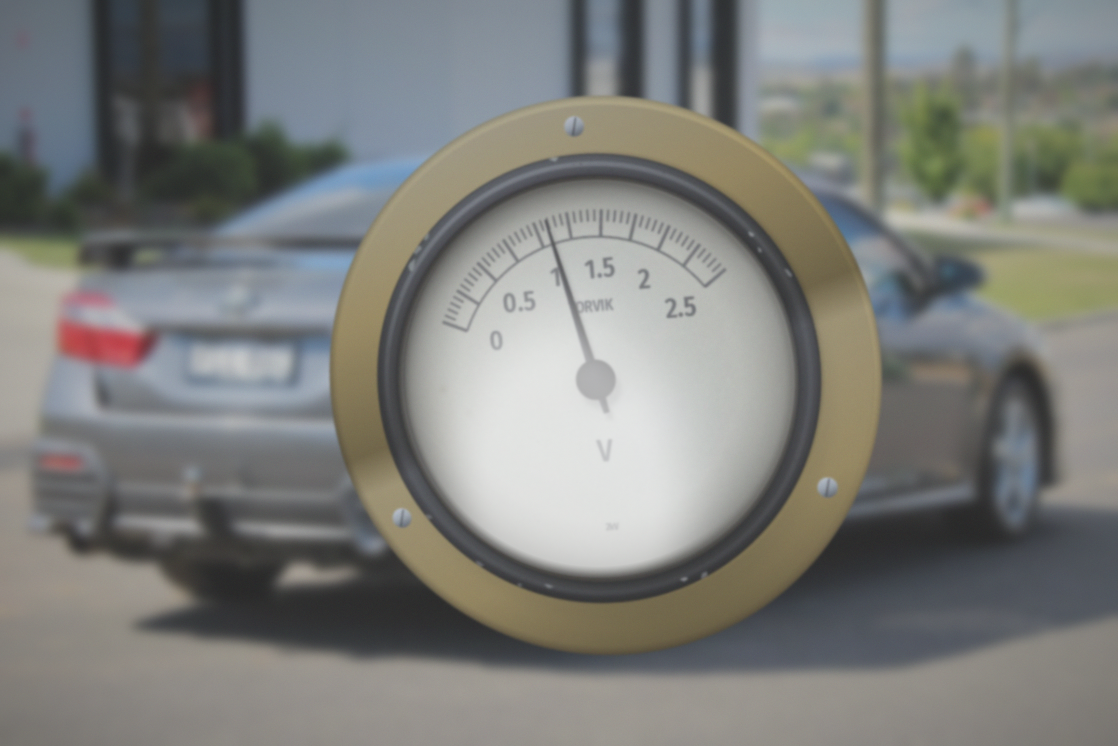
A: 1.1 V
